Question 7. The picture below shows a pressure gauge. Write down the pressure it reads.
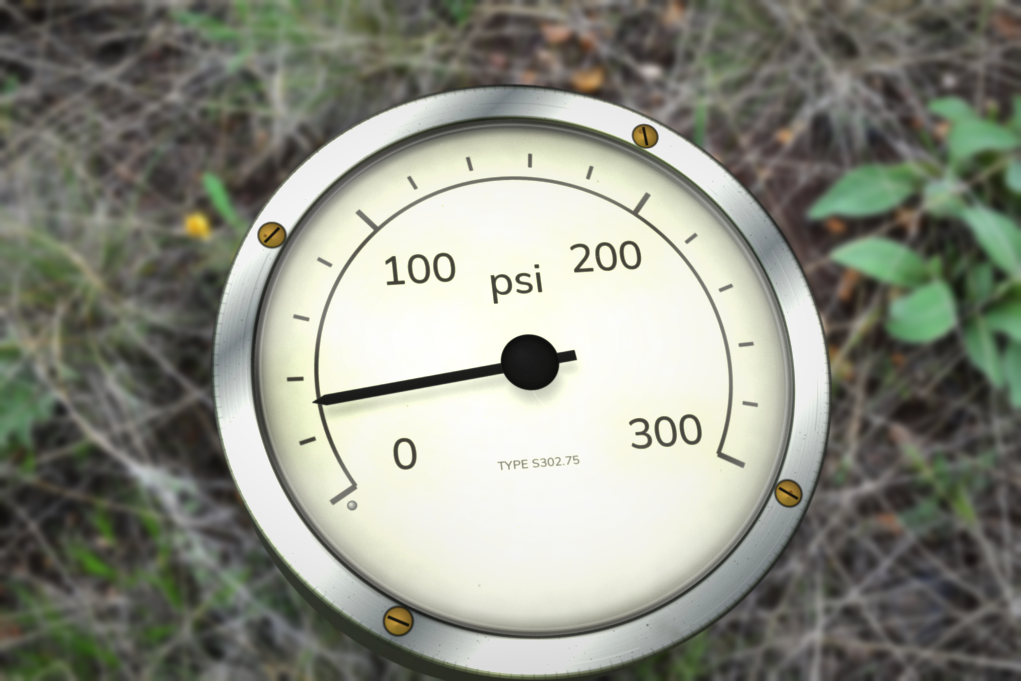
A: 30 psi
